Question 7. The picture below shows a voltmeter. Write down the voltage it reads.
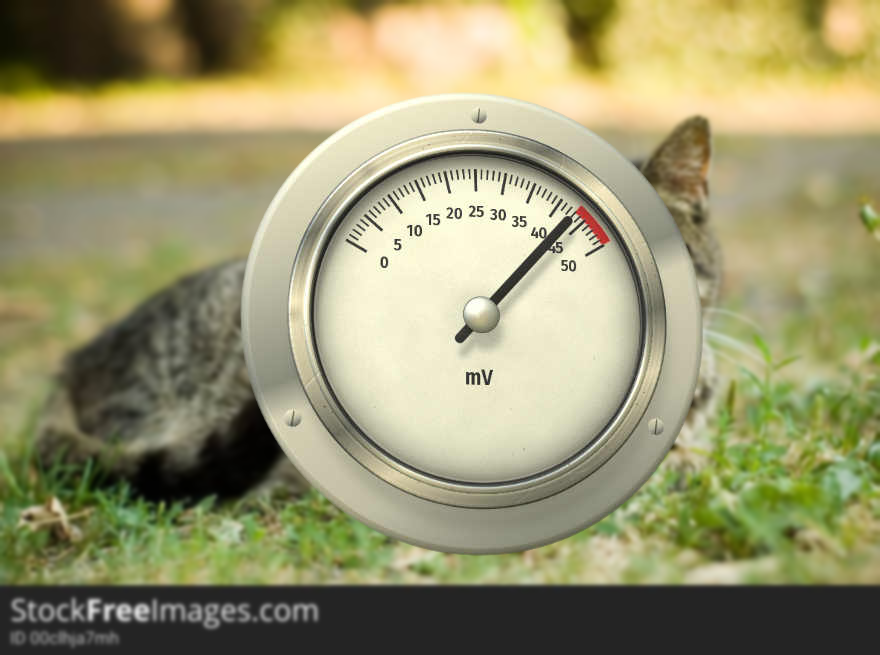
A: 43 mV
